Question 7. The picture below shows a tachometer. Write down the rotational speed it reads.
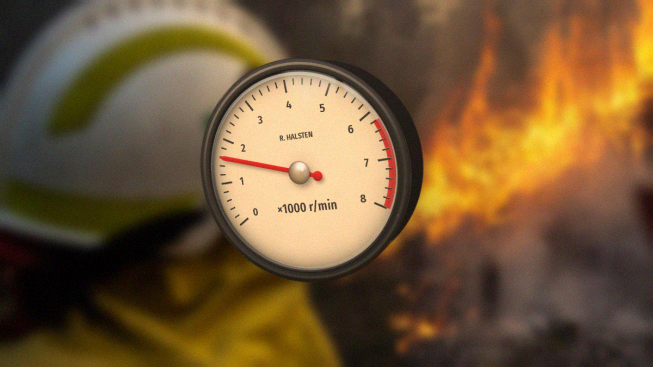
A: 1600 rpm
